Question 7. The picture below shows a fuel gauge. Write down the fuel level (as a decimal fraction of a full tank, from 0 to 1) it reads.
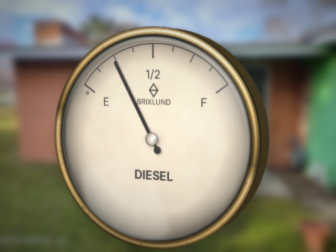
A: 0.25
